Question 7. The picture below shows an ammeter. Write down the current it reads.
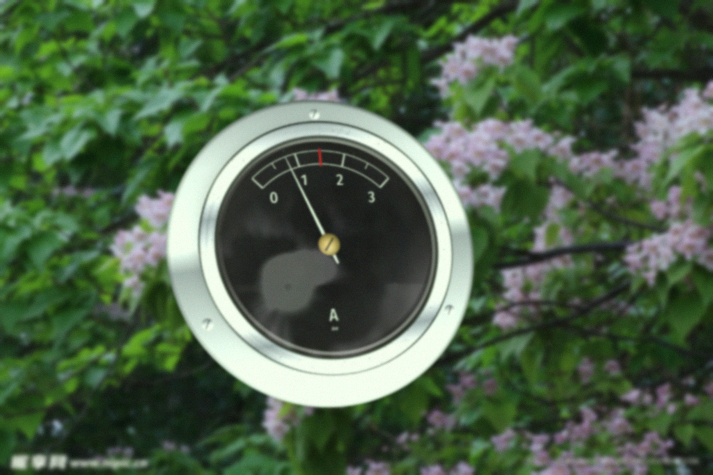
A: 0.75 A
